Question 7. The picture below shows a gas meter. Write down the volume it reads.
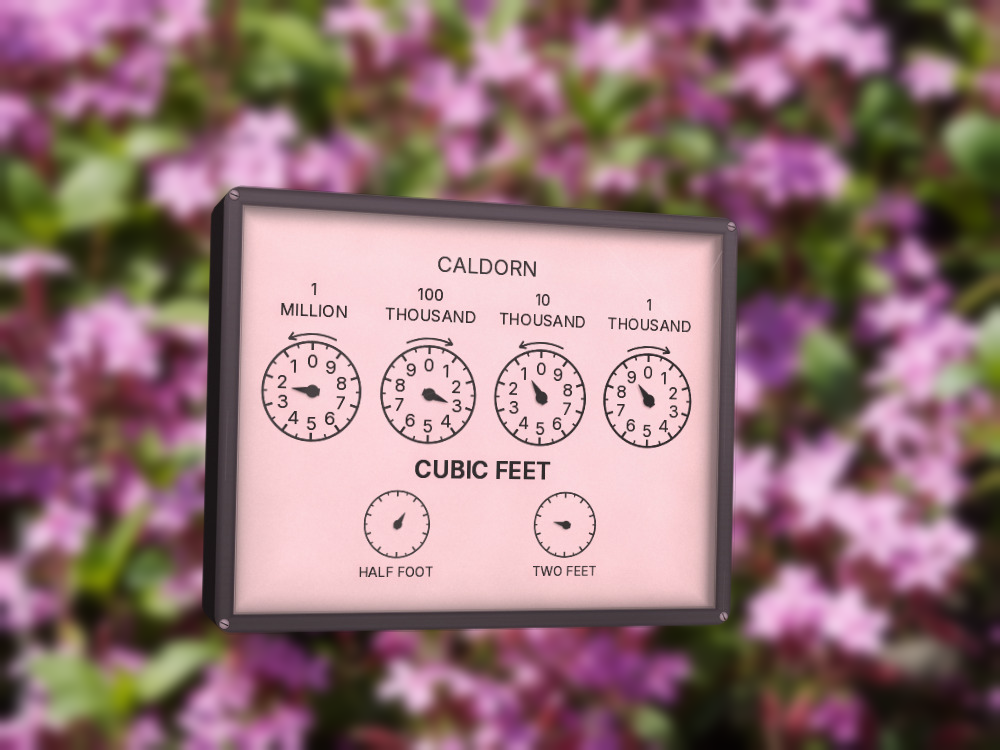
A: 230900 ft³
